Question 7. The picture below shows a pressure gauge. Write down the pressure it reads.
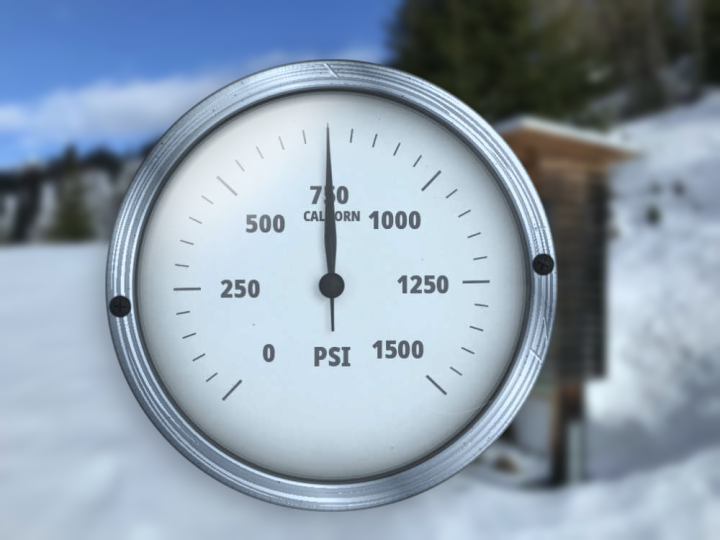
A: 750 psi
